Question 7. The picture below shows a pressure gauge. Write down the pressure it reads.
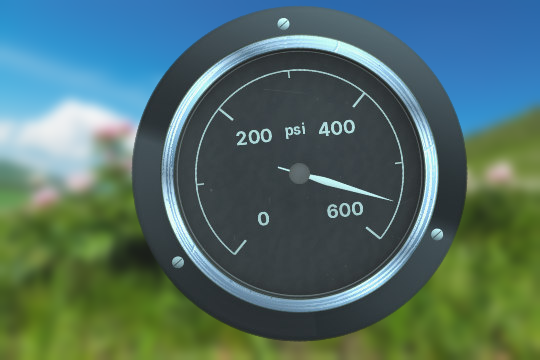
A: 550 psi
